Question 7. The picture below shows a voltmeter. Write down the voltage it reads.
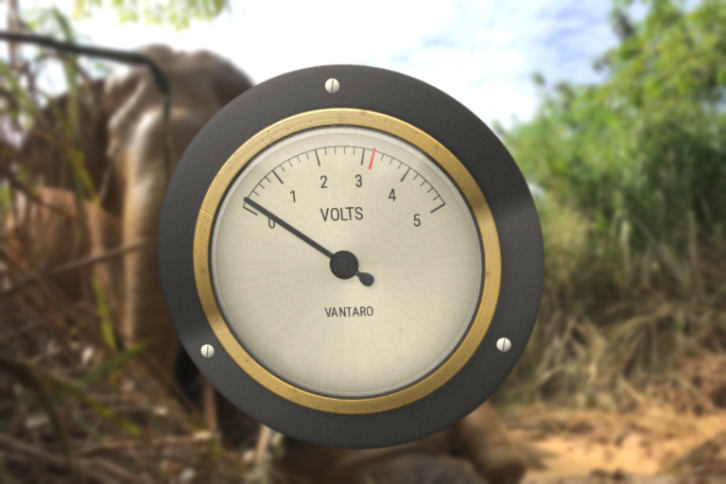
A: 0.2 V
